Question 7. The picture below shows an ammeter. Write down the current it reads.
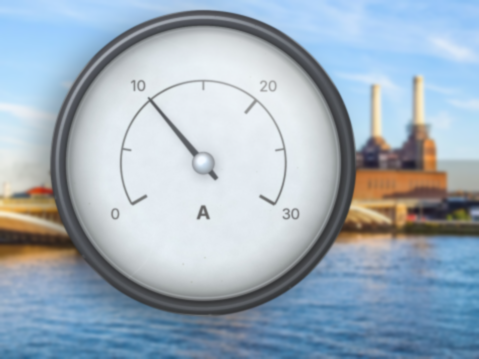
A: 10 A
